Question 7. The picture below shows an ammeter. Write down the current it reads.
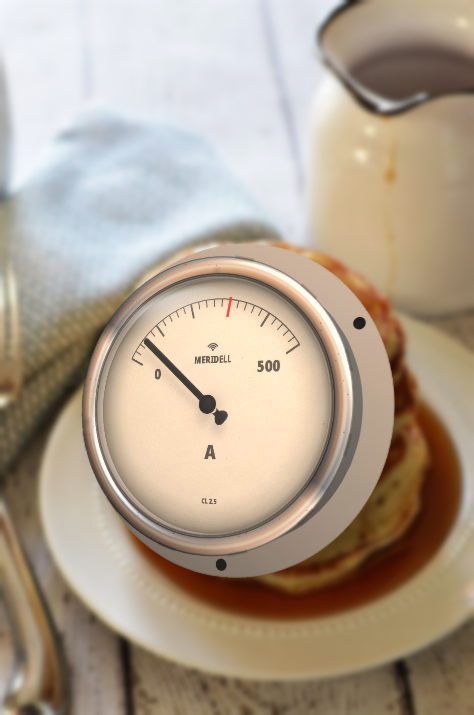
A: 60 A
